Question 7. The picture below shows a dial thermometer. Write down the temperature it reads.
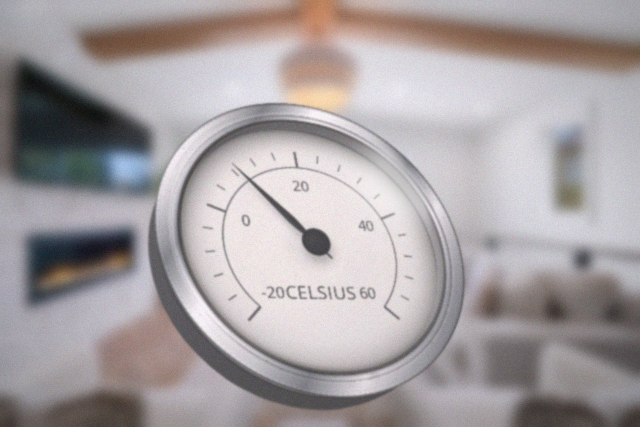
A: 8 °C
